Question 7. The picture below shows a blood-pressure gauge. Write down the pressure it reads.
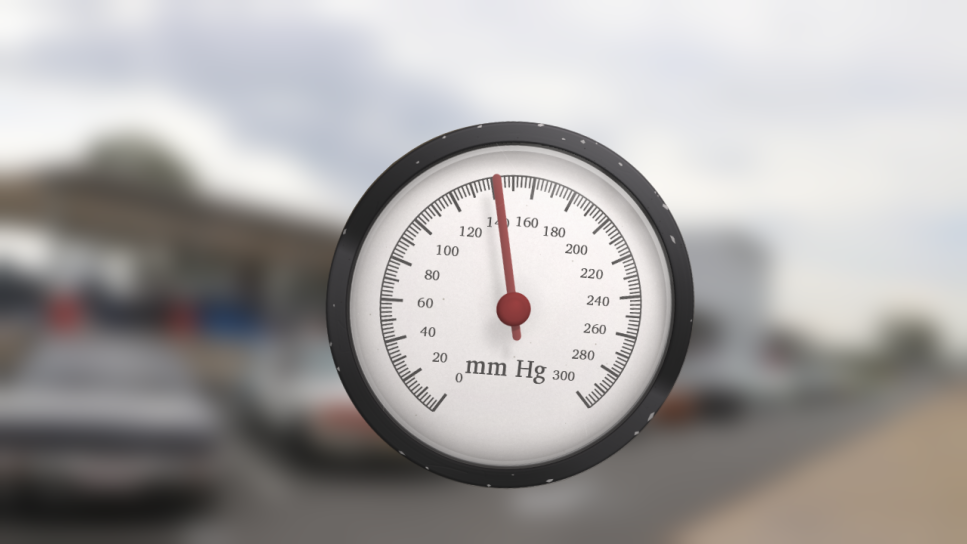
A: 142 mmHg
